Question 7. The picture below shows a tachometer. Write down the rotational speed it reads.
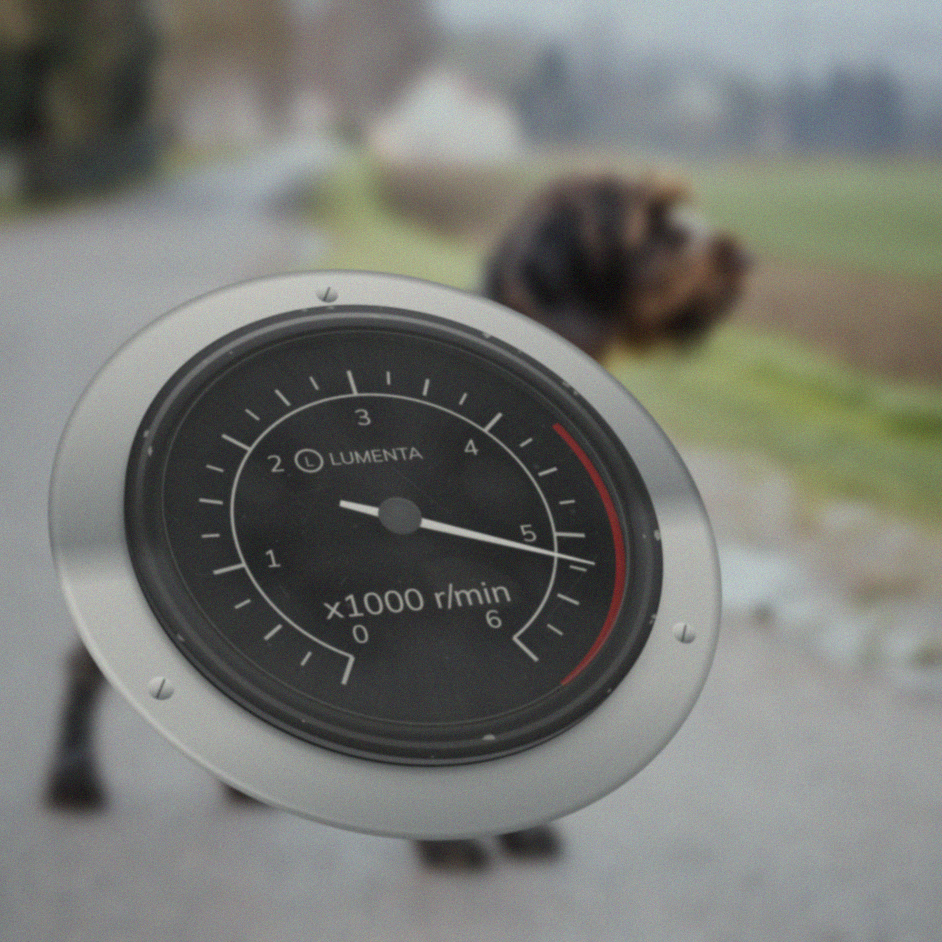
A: 5250 rpm
